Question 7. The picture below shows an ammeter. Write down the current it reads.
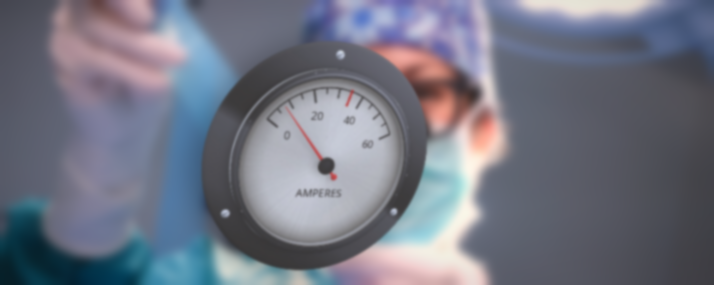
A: 7.5 A
